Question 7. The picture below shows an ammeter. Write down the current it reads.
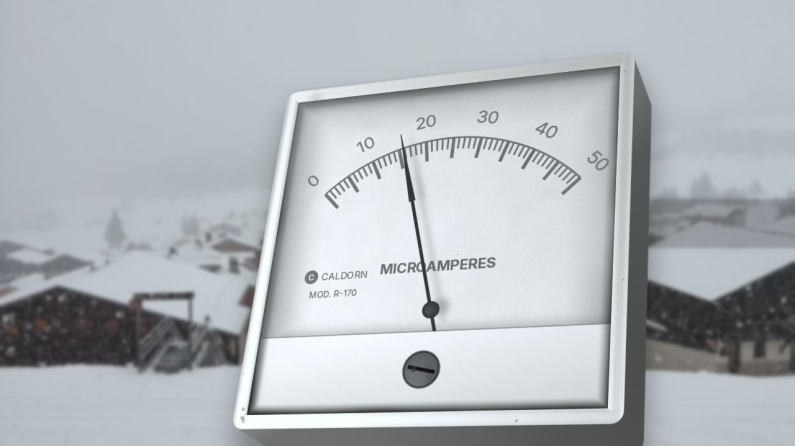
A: 16 µA
